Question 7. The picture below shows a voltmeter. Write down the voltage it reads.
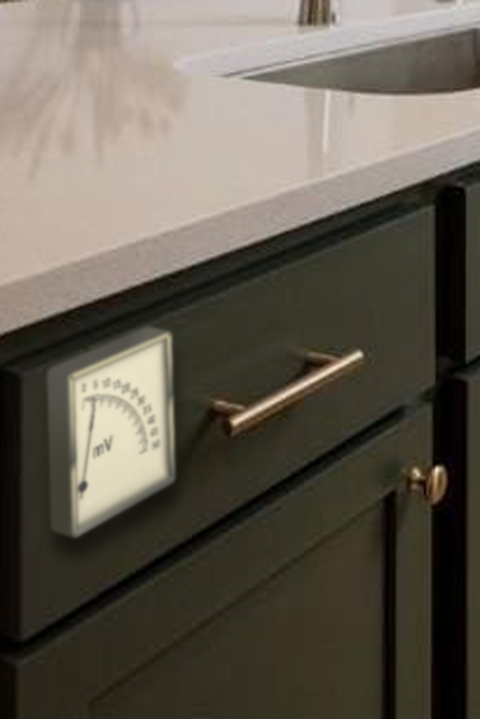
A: 5 mV
